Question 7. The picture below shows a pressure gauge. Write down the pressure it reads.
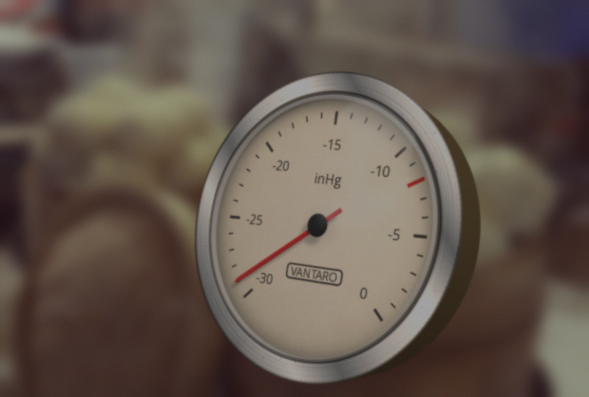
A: -29 inHg
